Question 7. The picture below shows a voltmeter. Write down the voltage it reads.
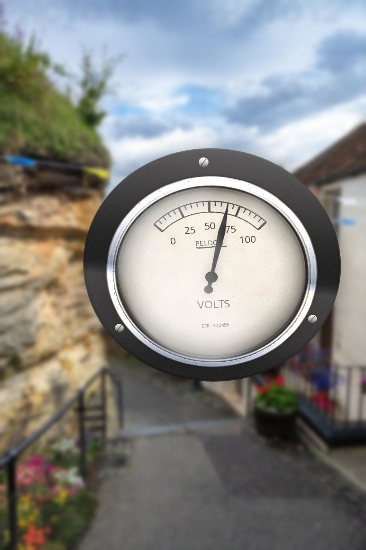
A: 65 V
